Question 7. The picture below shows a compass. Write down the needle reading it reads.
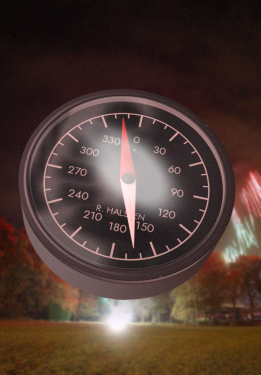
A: 345 °
